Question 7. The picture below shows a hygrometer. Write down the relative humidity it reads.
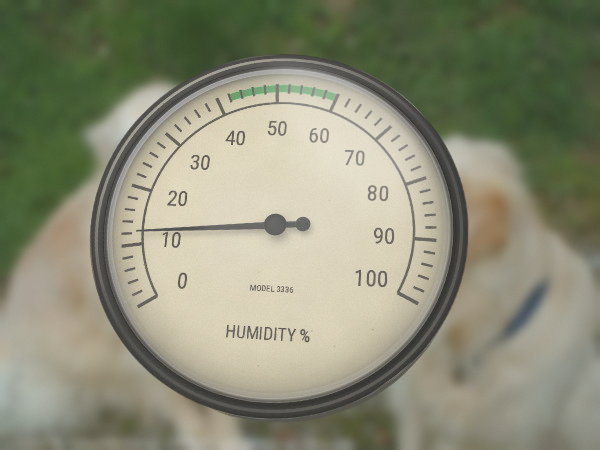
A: 12 %
